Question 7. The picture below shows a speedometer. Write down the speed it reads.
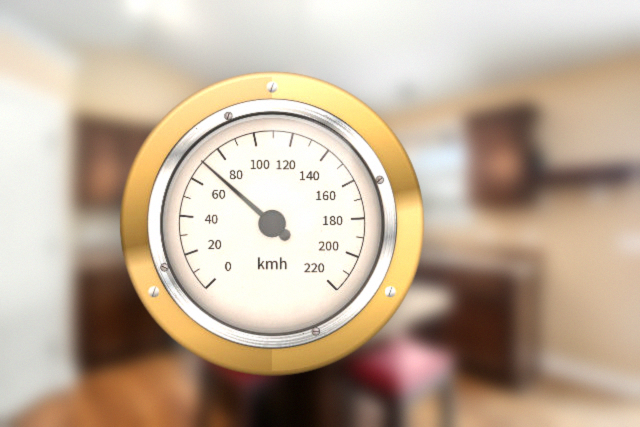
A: 70 km/h
